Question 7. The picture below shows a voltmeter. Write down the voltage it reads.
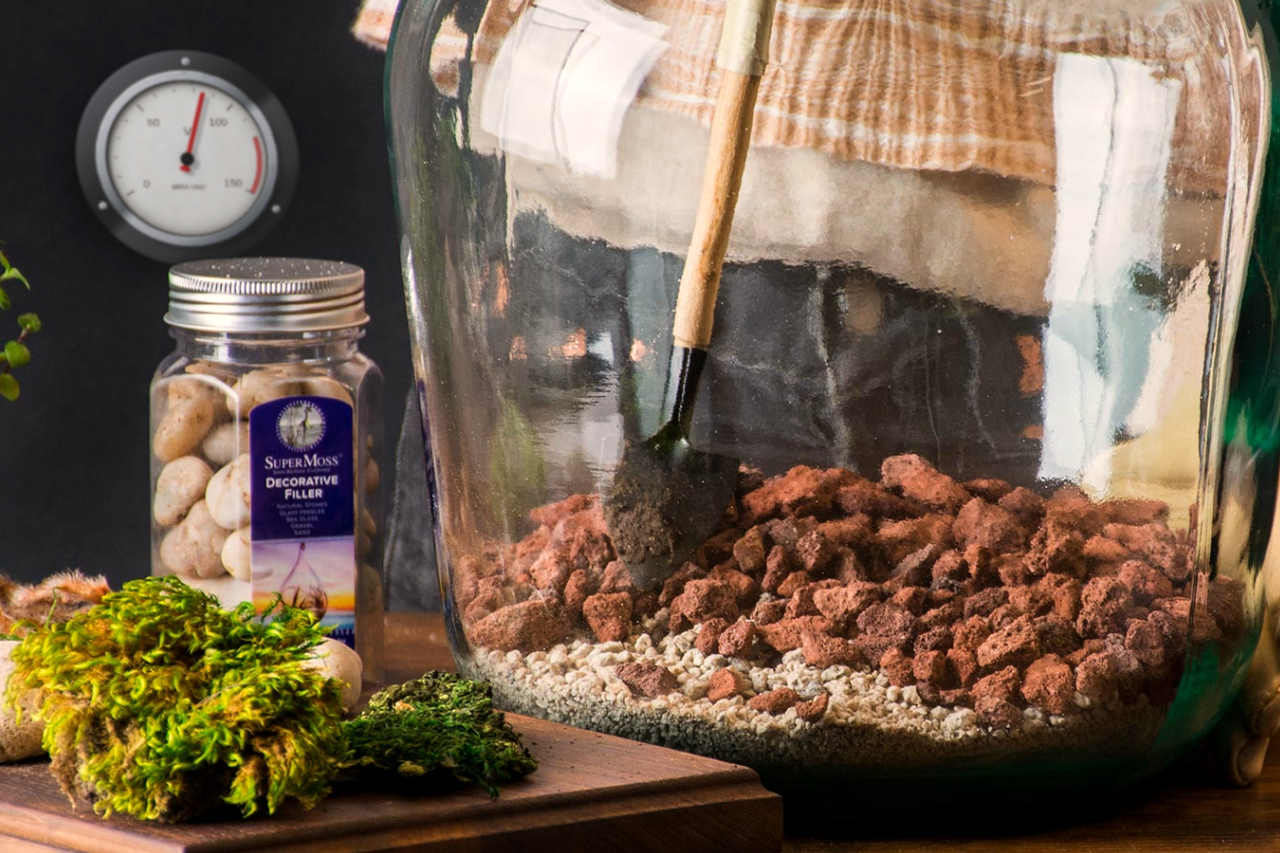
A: 85 V
